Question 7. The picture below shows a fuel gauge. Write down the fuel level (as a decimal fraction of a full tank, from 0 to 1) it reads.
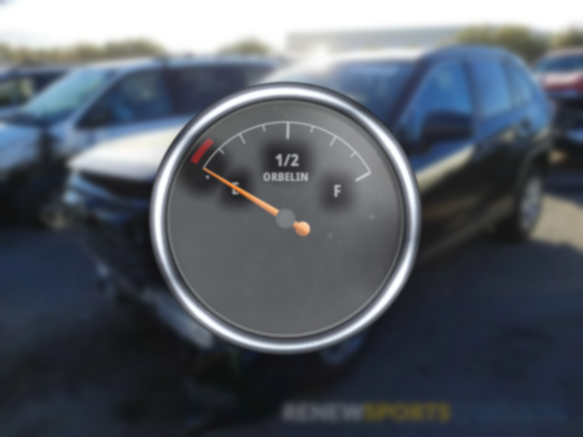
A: 0
